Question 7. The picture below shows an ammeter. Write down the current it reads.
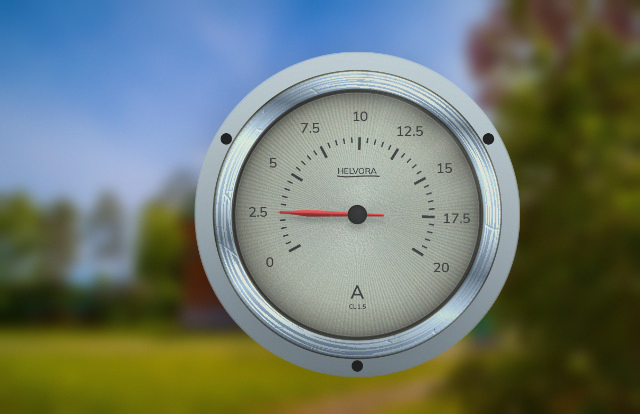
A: 2.5 A
